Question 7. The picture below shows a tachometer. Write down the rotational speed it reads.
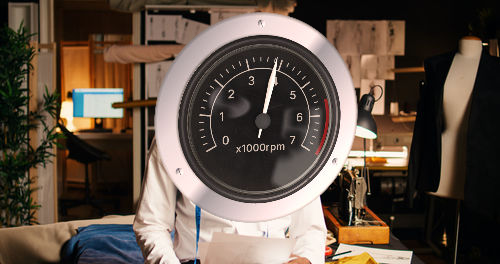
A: 3800 rpm
